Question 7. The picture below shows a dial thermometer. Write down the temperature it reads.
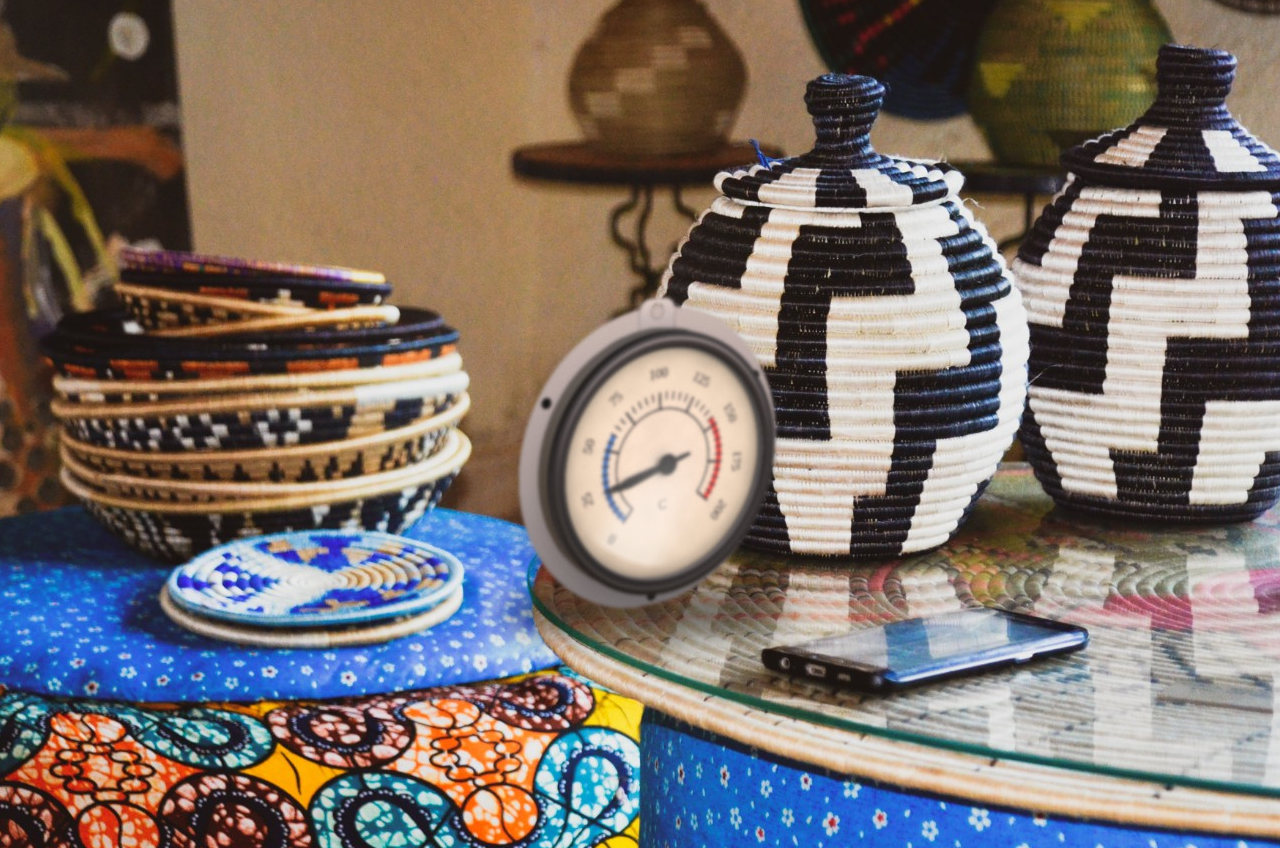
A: 25 °C
